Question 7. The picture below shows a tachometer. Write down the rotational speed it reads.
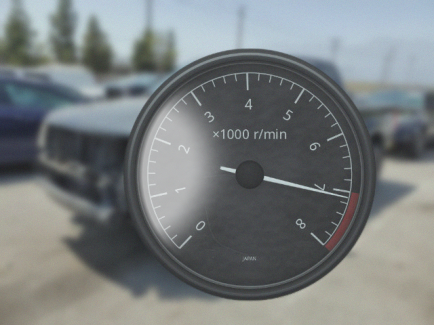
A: 7100 rpm
